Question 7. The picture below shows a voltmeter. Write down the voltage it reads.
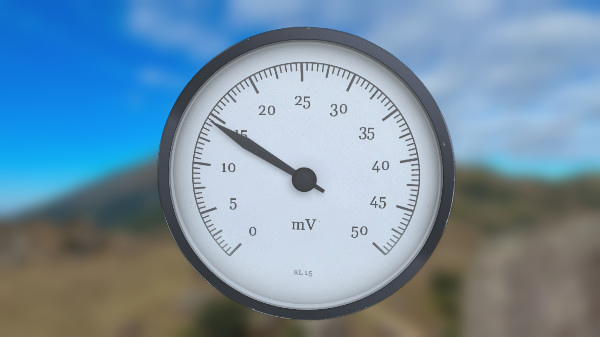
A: 14.5 mV
